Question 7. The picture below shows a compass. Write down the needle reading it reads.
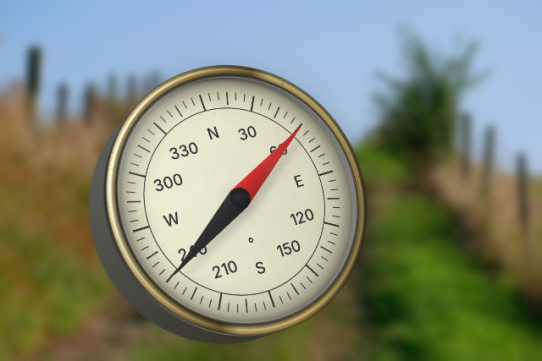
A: 60 °
